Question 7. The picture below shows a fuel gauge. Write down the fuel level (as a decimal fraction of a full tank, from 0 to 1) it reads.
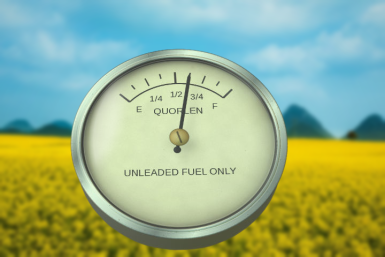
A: 0.625
